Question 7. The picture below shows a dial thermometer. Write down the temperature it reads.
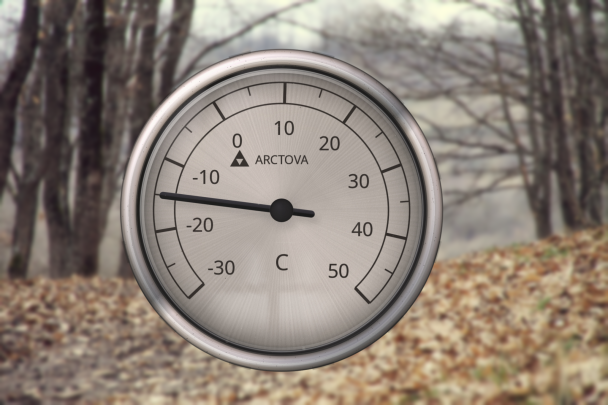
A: -15 °C
